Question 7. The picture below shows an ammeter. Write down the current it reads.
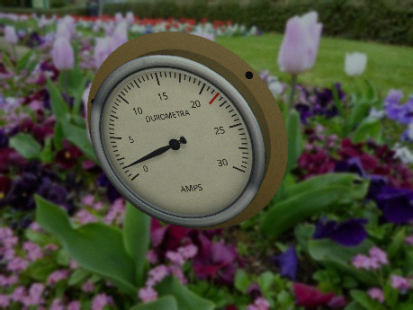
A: 1.5 A
